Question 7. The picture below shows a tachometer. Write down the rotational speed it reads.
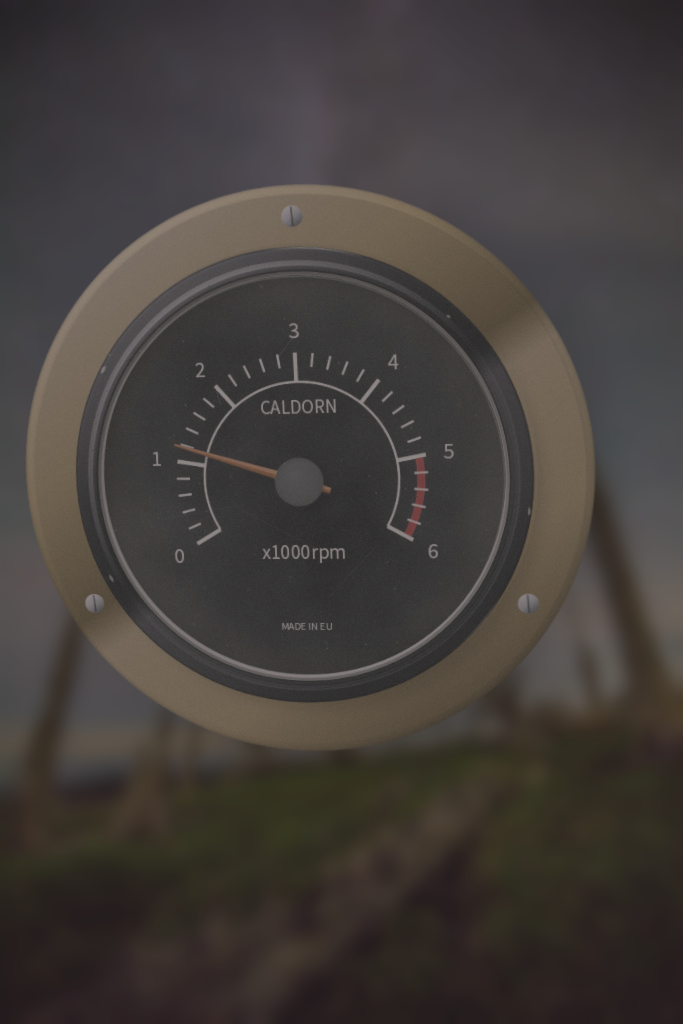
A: 1200 rpm
